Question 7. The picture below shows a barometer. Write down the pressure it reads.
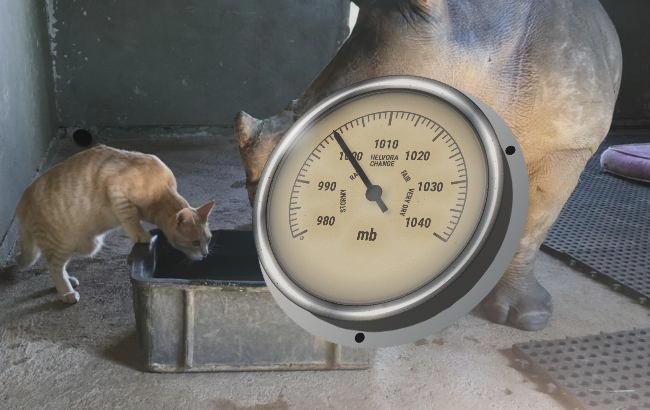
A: 1000 mbar
